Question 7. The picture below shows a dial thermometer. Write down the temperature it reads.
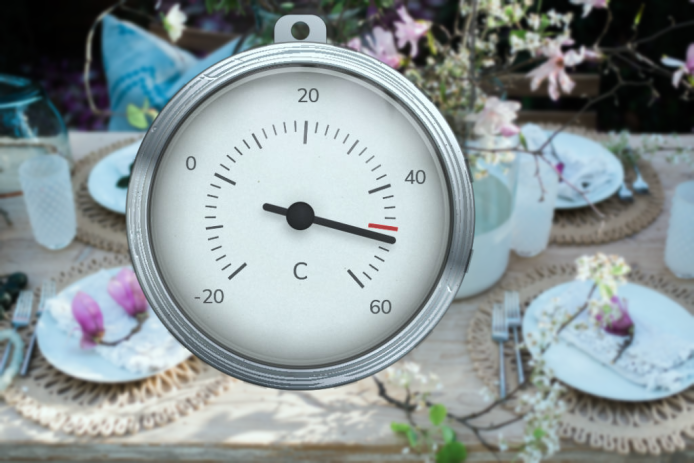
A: 50 °C
